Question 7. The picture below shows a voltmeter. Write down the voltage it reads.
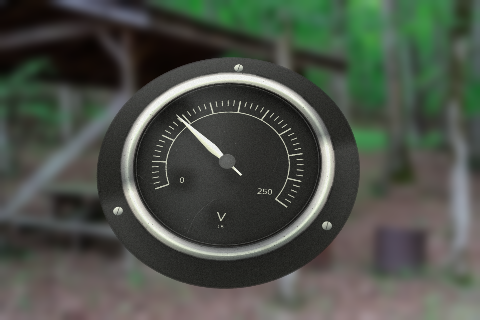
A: 70 V
